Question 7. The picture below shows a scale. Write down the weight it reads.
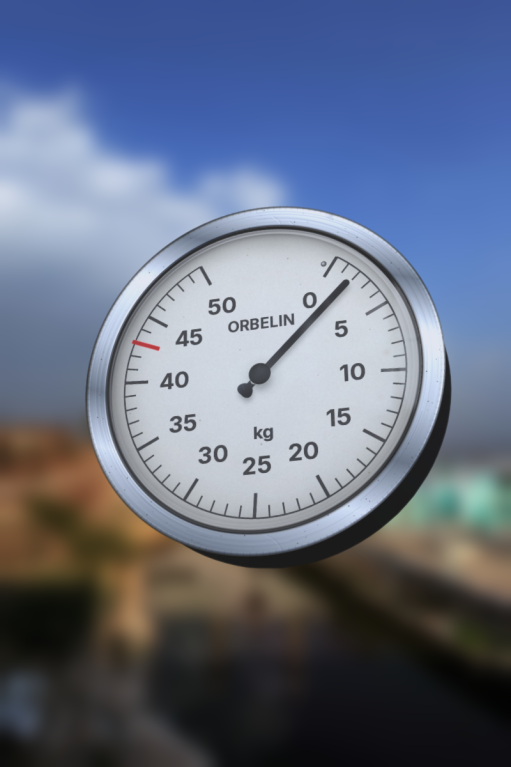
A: 2 kg
